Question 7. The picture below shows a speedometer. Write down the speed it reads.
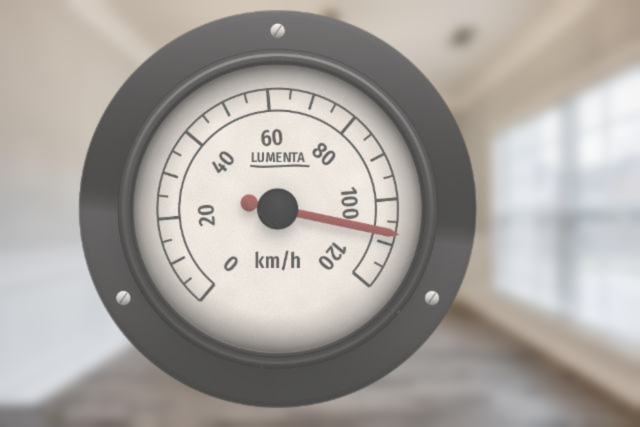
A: 107.5 km/h
